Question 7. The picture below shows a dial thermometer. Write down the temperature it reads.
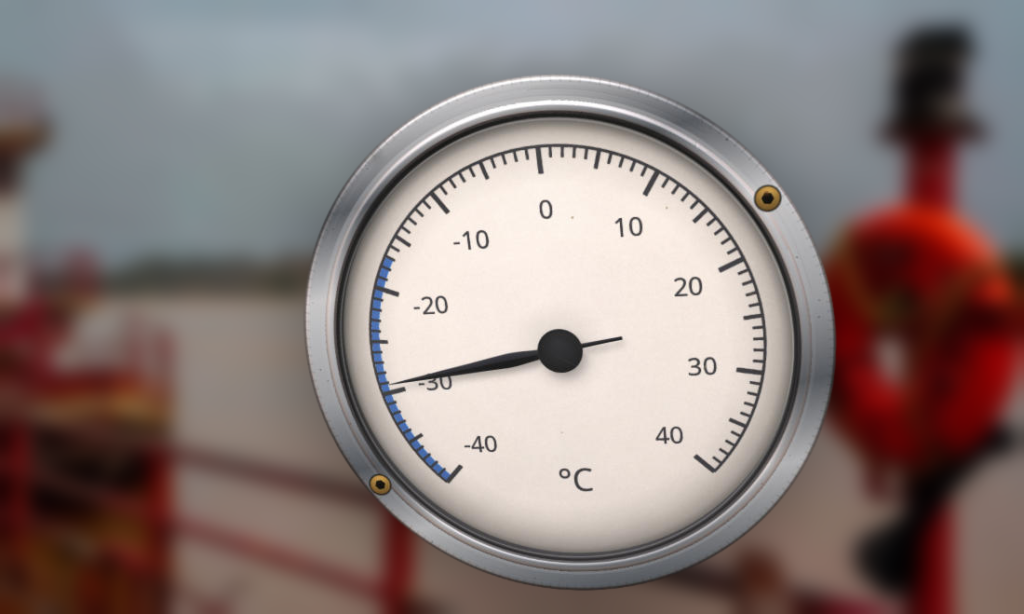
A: -29 °C
